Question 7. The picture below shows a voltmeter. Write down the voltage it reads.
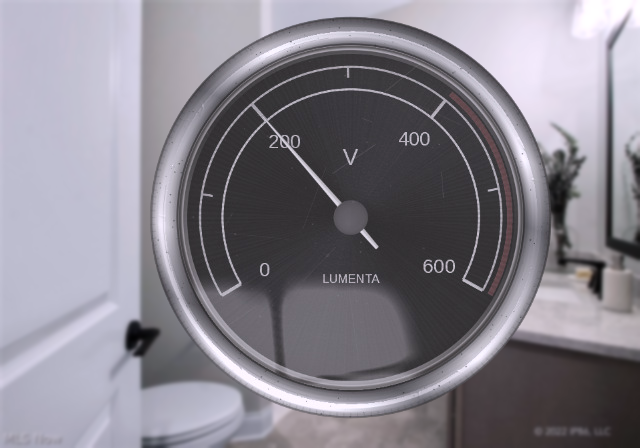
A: 200 V
